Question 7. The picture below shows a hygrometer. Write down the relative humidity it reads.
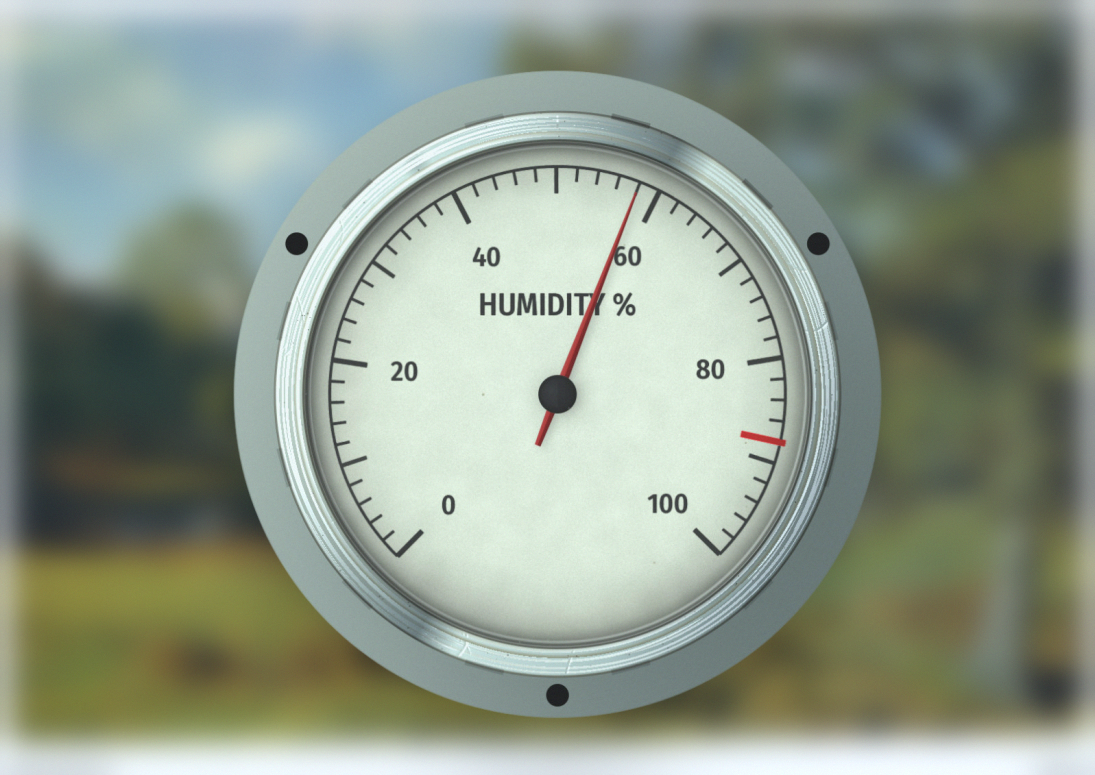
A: 58 %
